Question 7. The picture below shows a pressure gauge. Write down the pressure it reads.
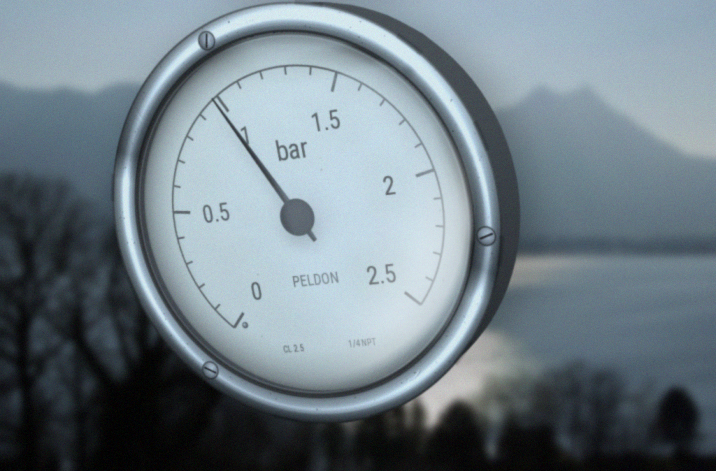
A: 1 bar
